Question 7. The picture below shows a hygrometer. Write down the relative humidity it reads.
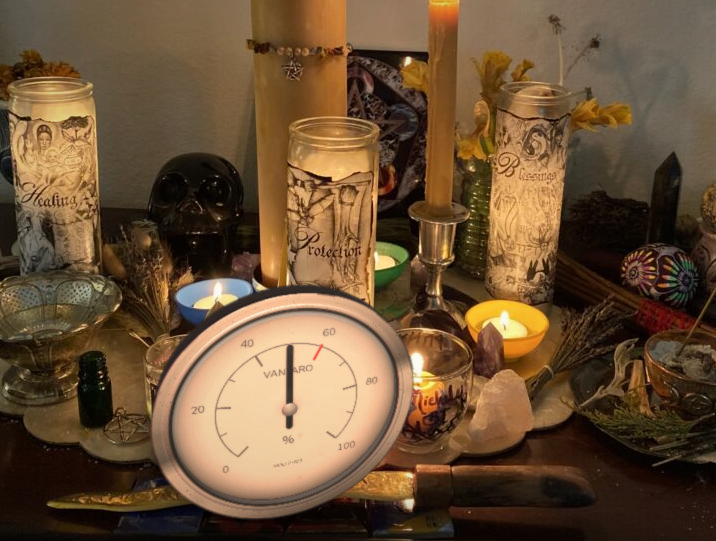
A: 50 %
